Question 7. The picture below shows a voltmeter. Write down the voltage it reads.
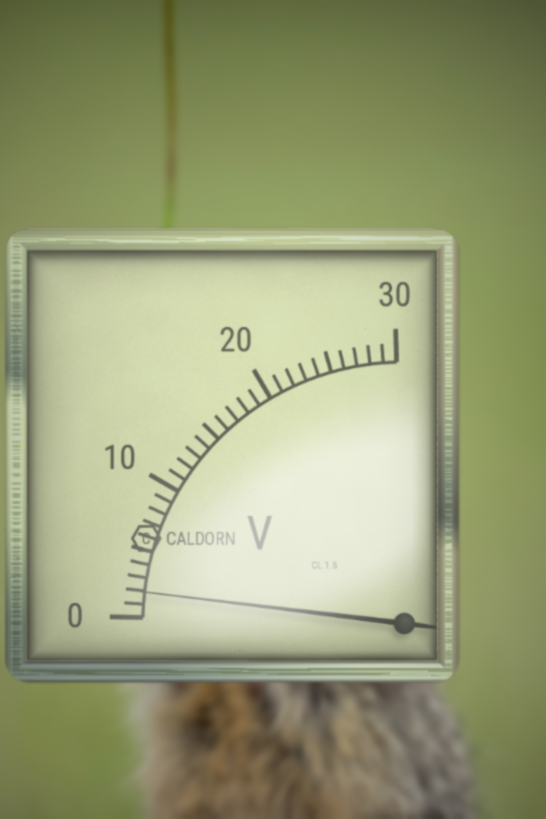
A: 2 V
